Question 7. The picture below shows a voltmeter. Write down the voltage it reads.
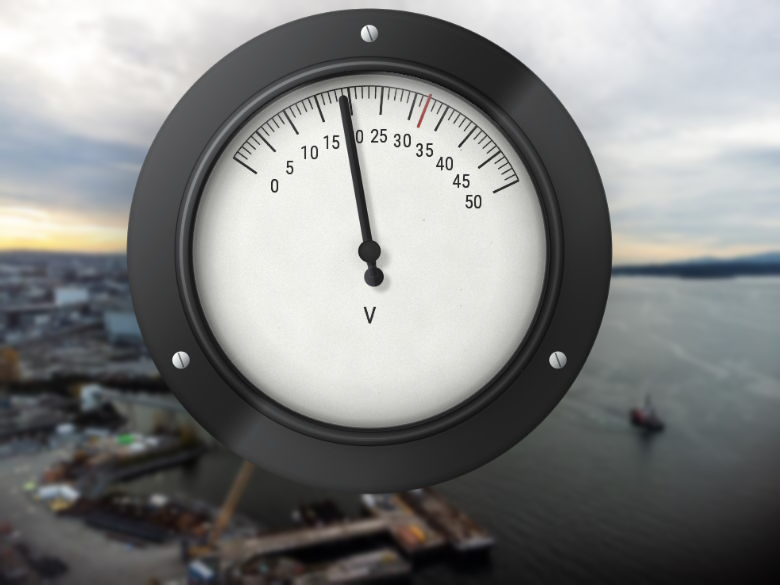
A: 19 V
